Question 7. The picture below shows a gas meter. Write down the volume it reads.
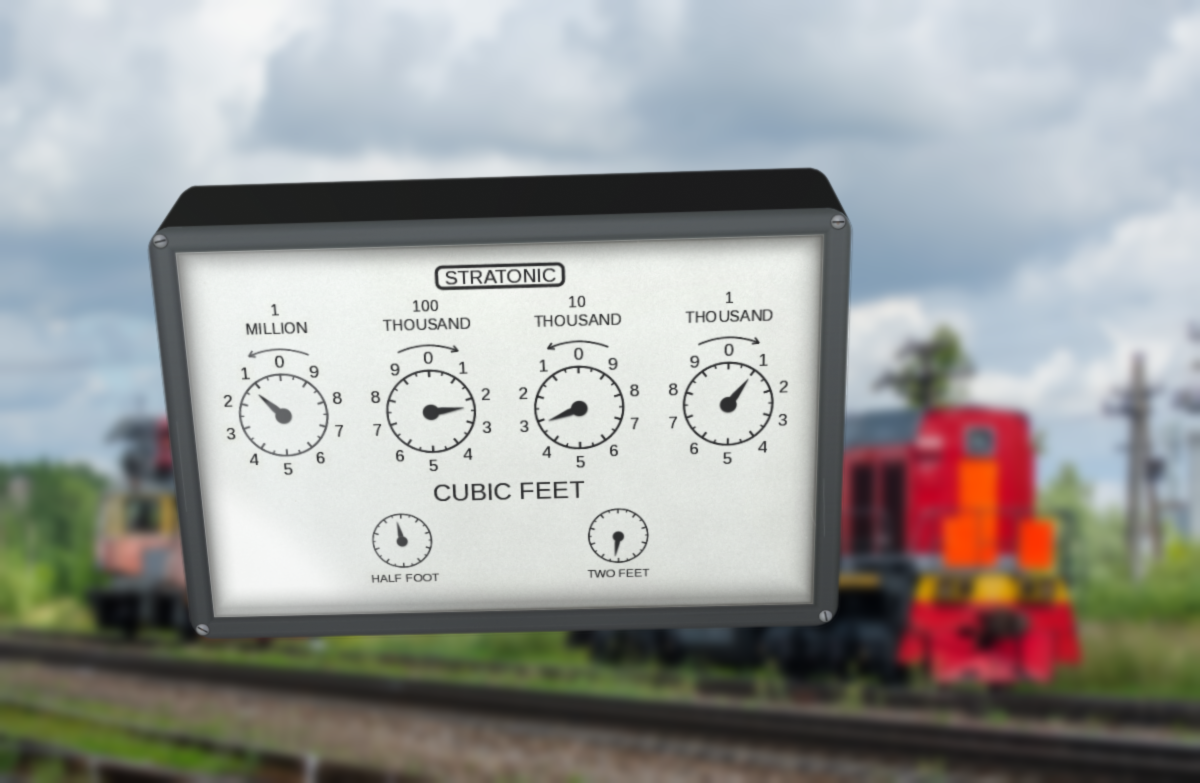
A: 123100 ft³
